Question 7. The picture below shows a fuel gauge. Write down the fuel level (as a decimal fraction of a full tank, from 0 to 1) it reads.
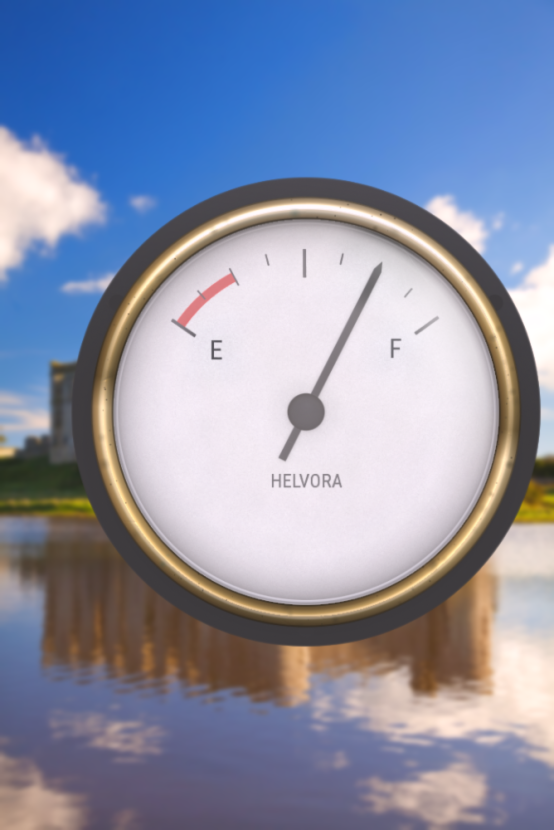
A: 0.75
